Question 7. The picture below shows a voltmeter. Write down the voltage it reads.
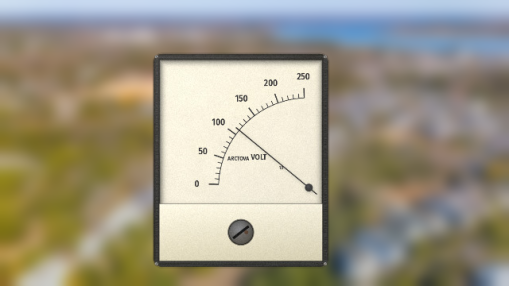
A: 110 V
